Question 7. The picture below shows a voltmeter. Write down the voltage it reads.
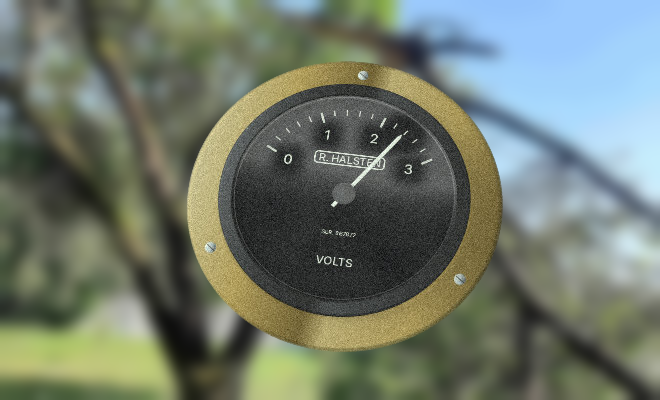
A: 2.4 V
